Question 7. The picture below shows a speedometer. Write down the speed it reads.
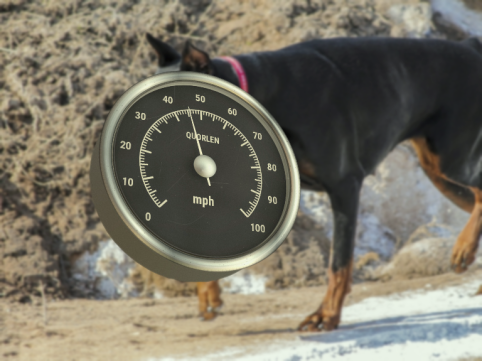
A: 45 mph
